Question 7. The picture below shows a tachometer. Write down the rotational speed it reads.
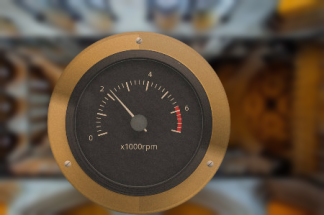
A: 2200 rpm
